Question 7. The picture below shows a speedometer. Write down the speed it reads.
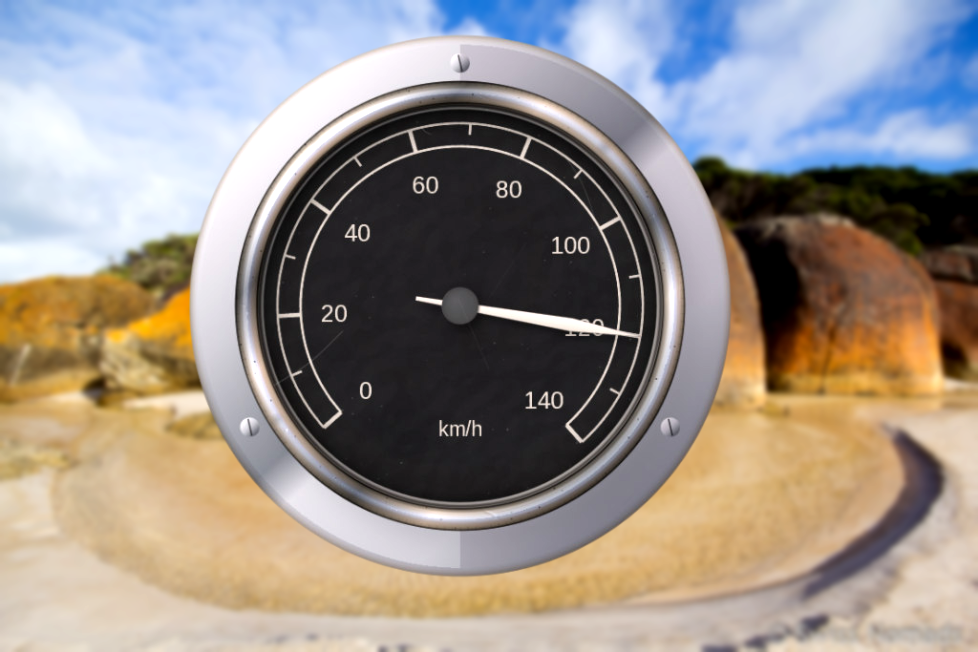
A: 120 km/h
